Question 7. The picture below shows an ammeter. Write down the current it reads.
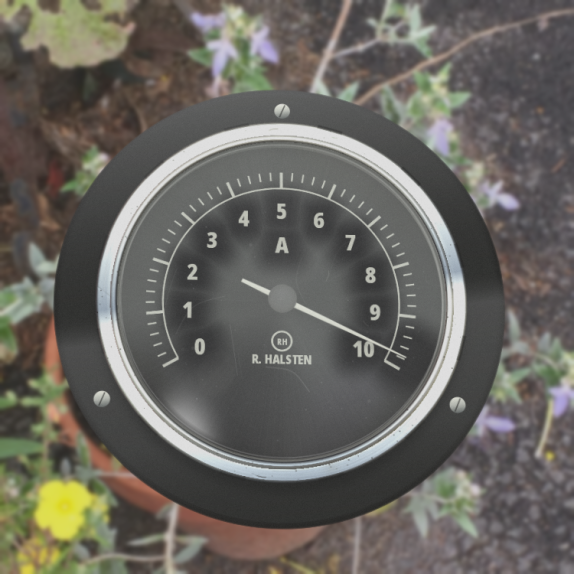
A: 9.8 A
